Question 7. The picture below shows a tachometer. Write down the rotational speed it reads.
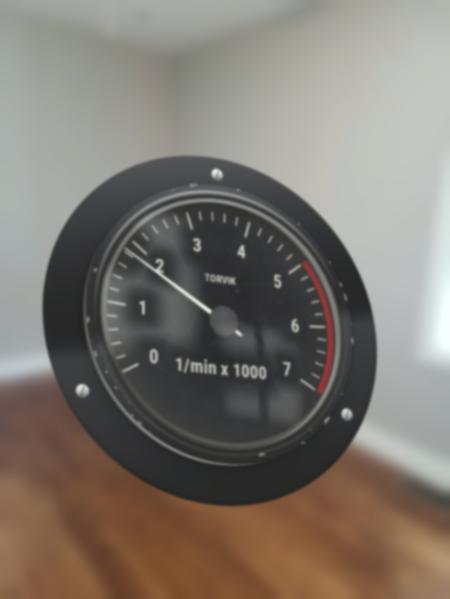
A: 1800 rpm
